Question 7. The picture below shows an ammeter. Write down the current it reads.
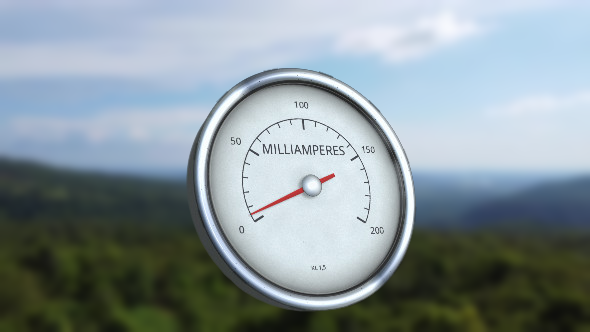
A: 5 mA
